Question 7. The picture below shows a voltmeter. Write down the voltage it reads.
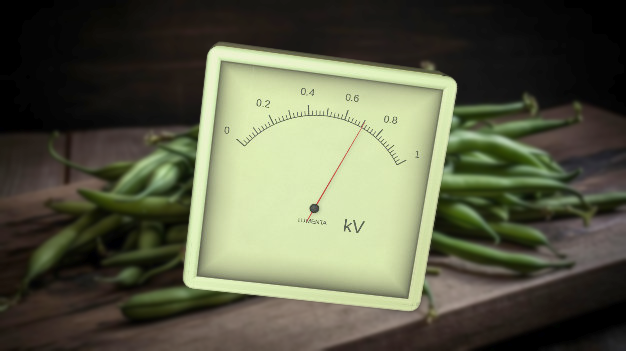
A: 0.7 kV
